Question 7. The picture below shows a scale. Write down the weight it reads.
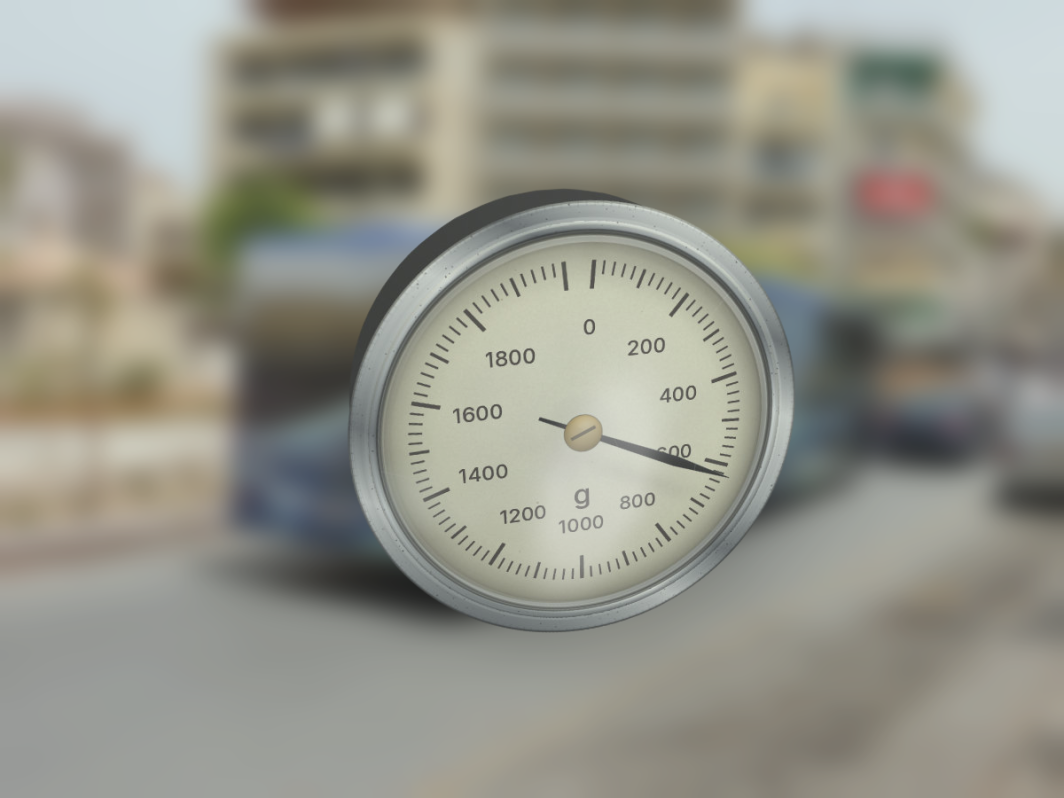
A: 620 g
